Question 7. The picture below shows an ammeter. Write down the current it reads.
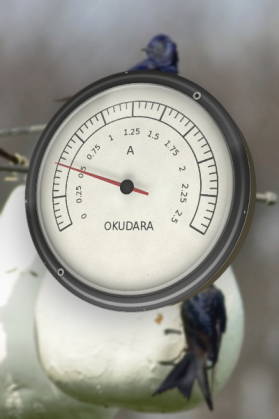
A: 0.5 A
